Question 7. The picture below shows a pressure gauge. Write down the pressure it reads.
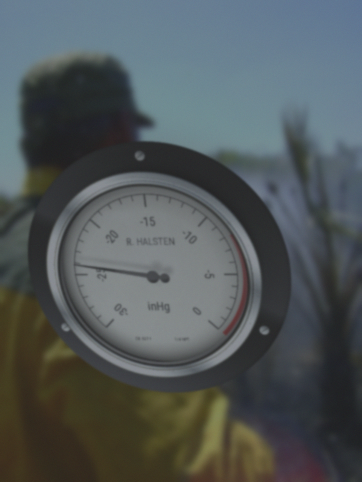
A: -24 inHg
